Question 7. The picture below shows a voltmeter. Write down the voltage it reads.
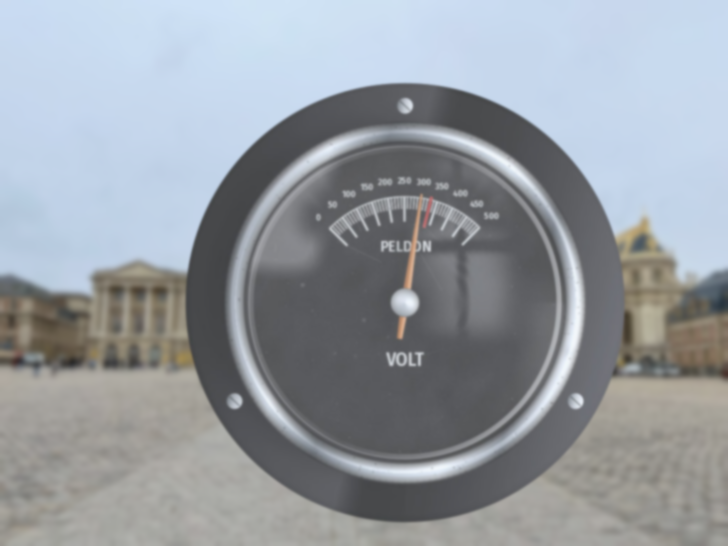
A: 300 V
